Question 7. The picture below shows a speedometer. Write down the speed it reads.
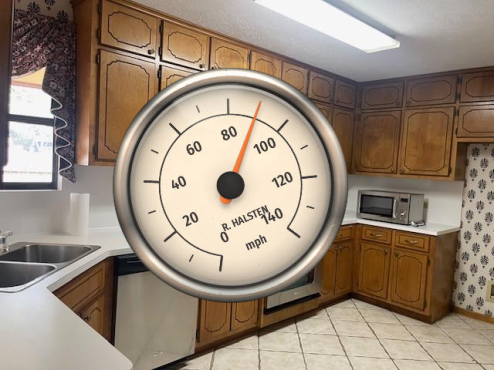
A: 90 mph
